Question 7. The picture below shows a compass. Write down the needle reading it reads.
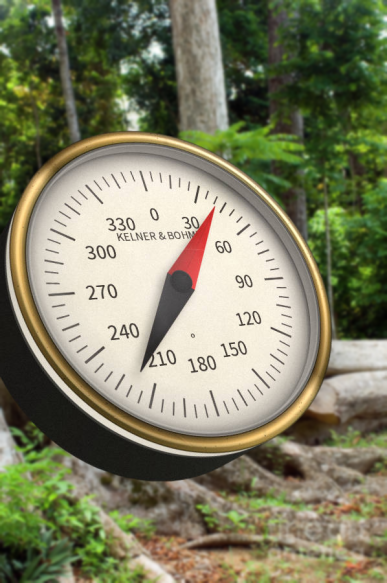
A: 40 °
